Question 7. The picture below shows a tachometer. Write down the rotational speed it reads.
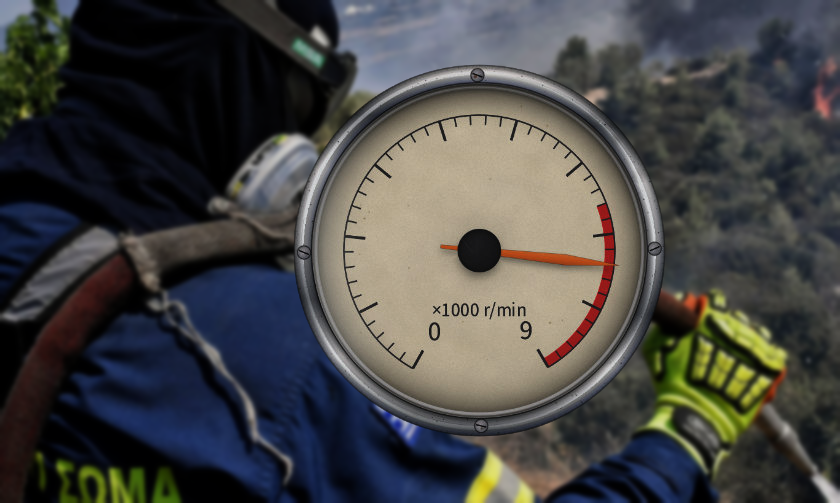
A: 7400 rpm
